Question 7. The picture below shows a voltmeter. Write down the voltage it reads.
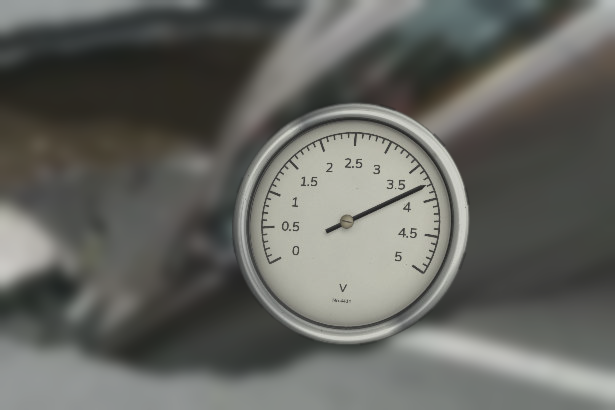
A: 3.8 V
